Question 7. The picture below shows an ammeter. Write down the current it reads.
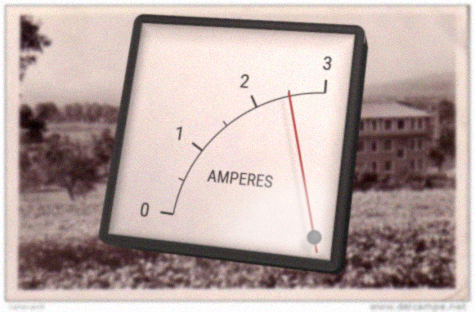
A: 2.5 A
